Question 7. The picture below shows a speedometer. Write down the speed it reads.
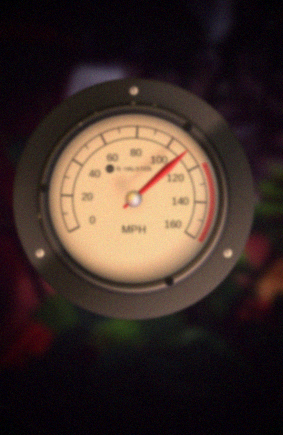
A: 110 mph
